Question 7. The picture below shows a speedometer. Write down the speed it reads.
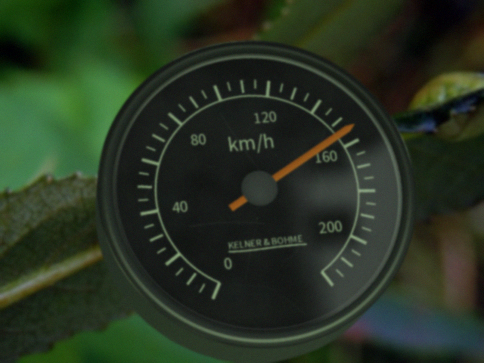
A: 155 km/h
